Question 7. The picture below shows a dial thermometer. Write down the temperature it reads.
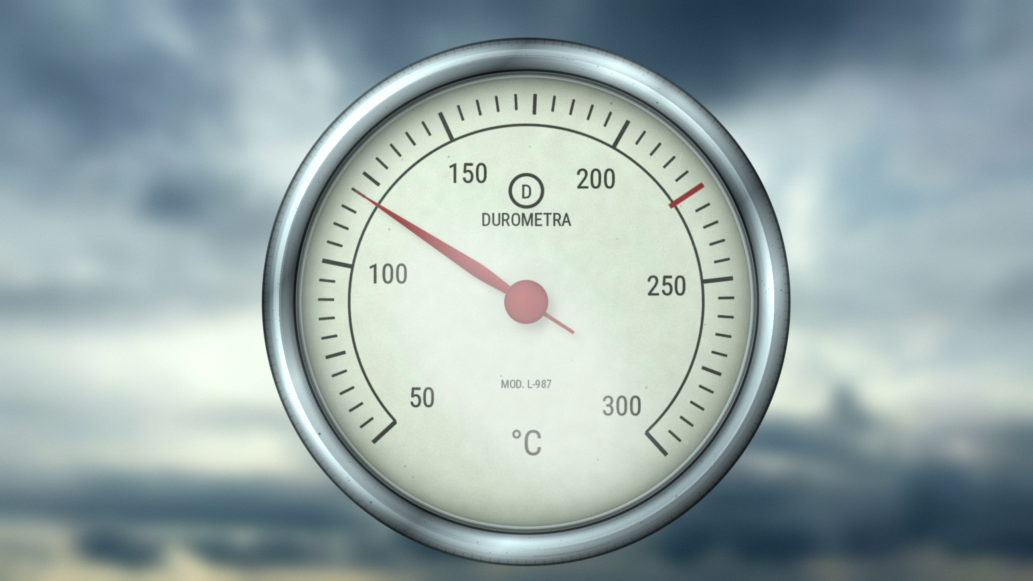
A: 120 °C
